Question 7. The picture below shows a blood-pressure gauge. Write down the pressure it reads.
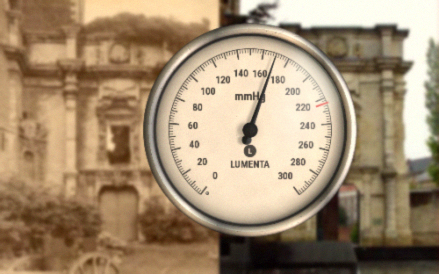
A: 170 mmHg
